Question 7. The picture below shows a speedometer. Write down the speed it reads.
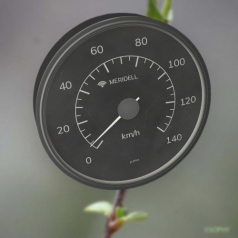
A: 5 km/h
